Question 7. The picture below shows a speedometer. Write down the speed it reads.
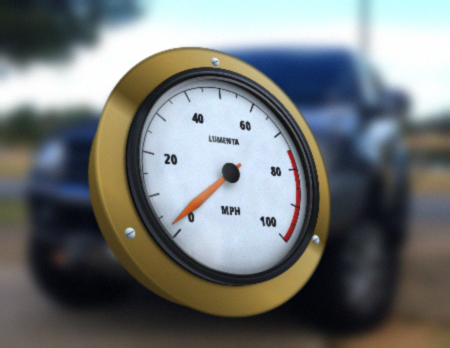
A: 2.5 mph
